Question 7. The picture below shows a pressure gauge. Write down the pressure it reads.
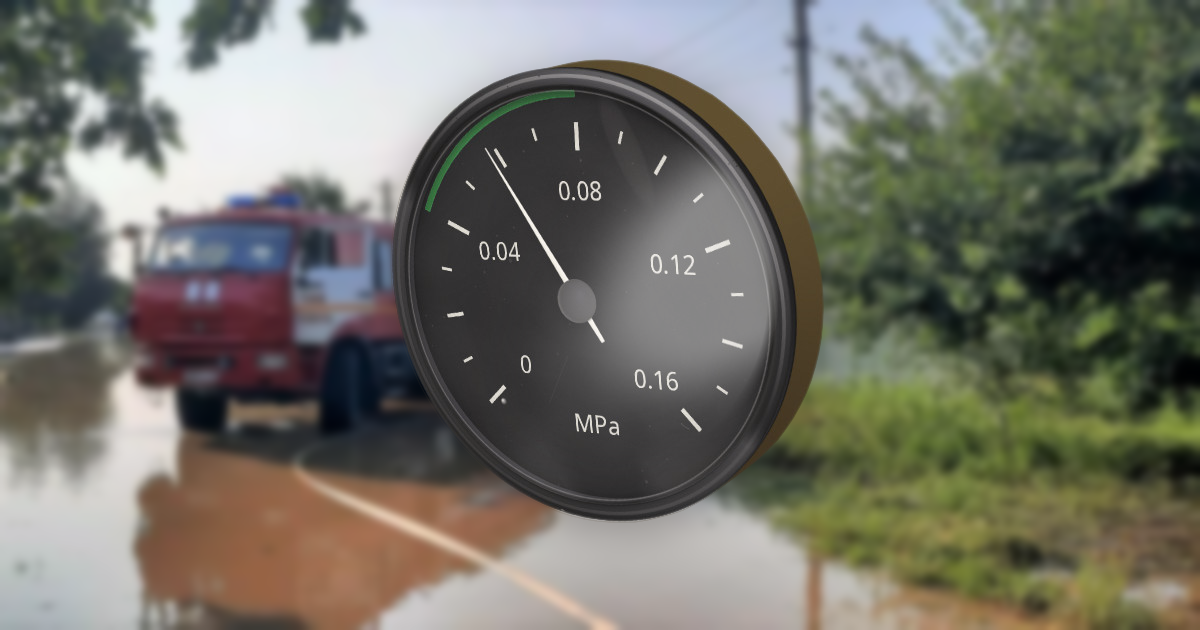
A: 0.06 MPa
